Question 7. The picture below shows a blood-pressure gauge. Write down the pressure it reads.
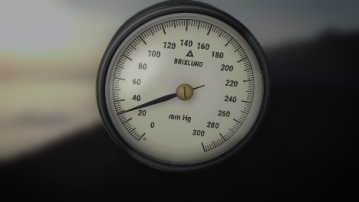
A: 30 mmHg
